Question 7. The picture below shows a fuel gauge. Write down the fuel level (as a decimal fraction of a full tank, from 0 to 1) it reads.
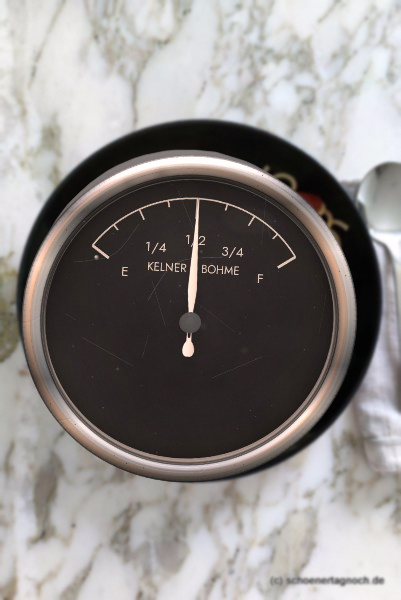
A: 0.5
